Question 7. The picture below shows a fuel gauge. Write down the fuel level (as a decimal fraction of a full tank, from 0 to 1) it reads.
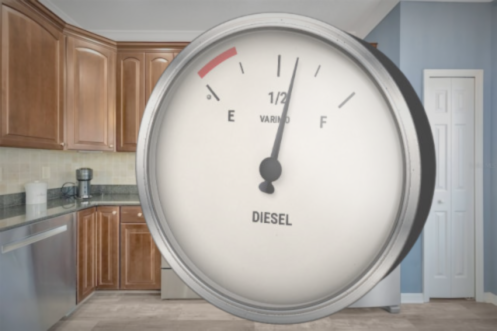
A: 0.625
